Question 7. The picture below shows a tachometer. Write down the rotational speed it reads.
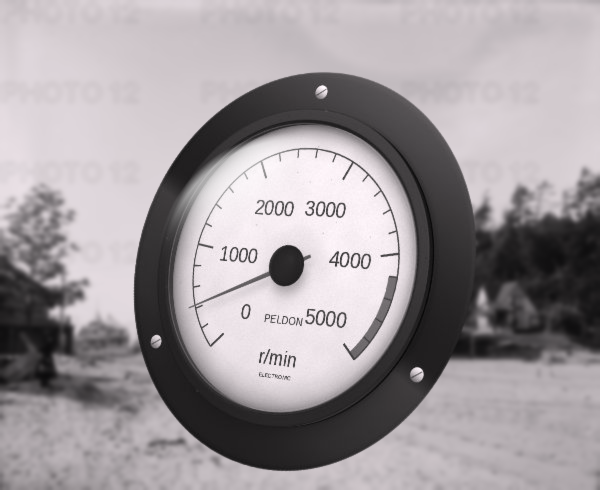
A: 400 rpm
